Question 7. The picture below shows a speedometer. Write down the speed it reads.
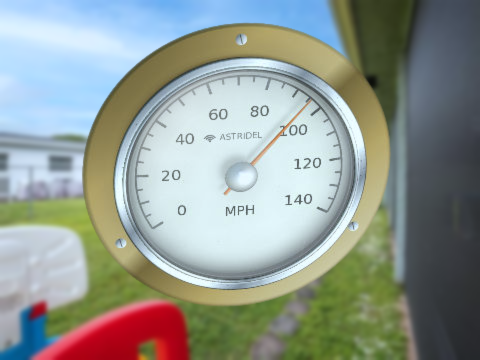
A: 95 mph
